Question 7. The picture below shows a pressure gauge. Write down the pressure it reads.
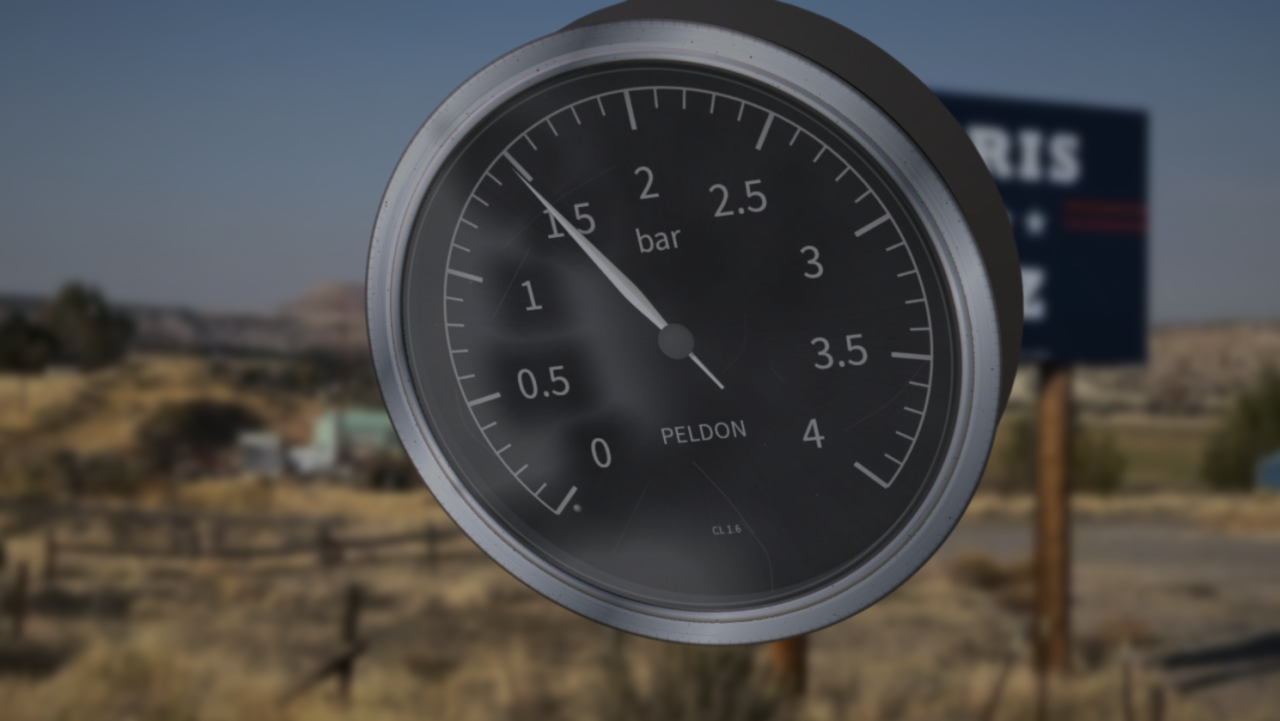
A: 1.5 bar
